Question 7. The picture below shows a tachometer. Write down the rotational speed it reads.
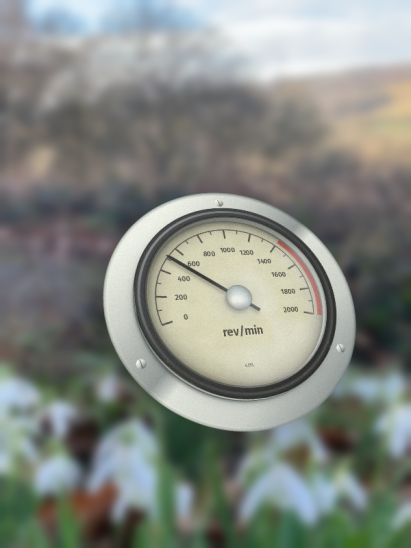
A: 500 rpm
